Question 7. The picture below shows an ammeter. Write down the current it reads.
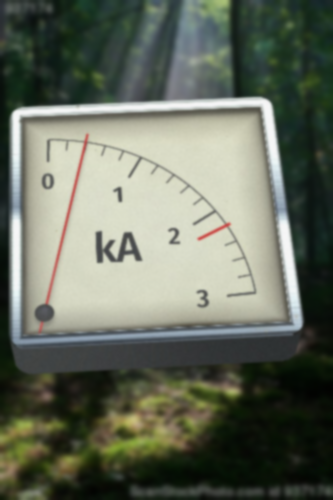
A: 0.4 kA
